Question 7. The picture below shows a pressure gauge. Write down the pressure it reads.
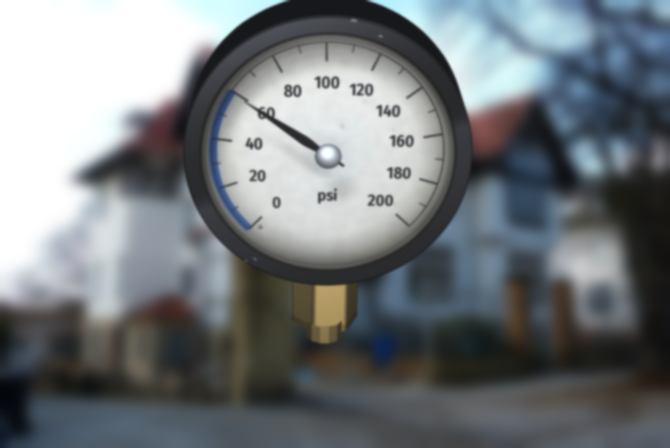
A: 60 psi
